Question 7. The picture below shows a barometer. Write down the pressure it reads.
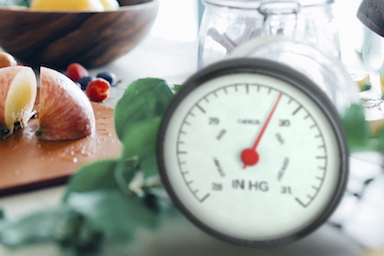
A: 29.8 inHg
